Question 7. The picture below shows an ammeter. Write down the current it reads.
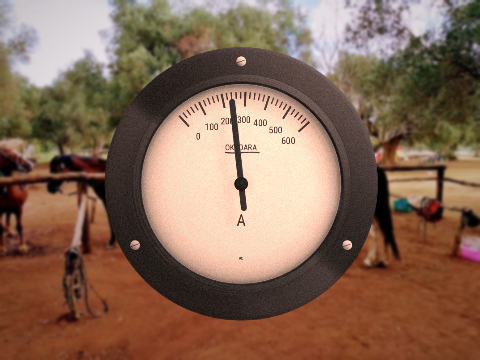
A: 240 A
